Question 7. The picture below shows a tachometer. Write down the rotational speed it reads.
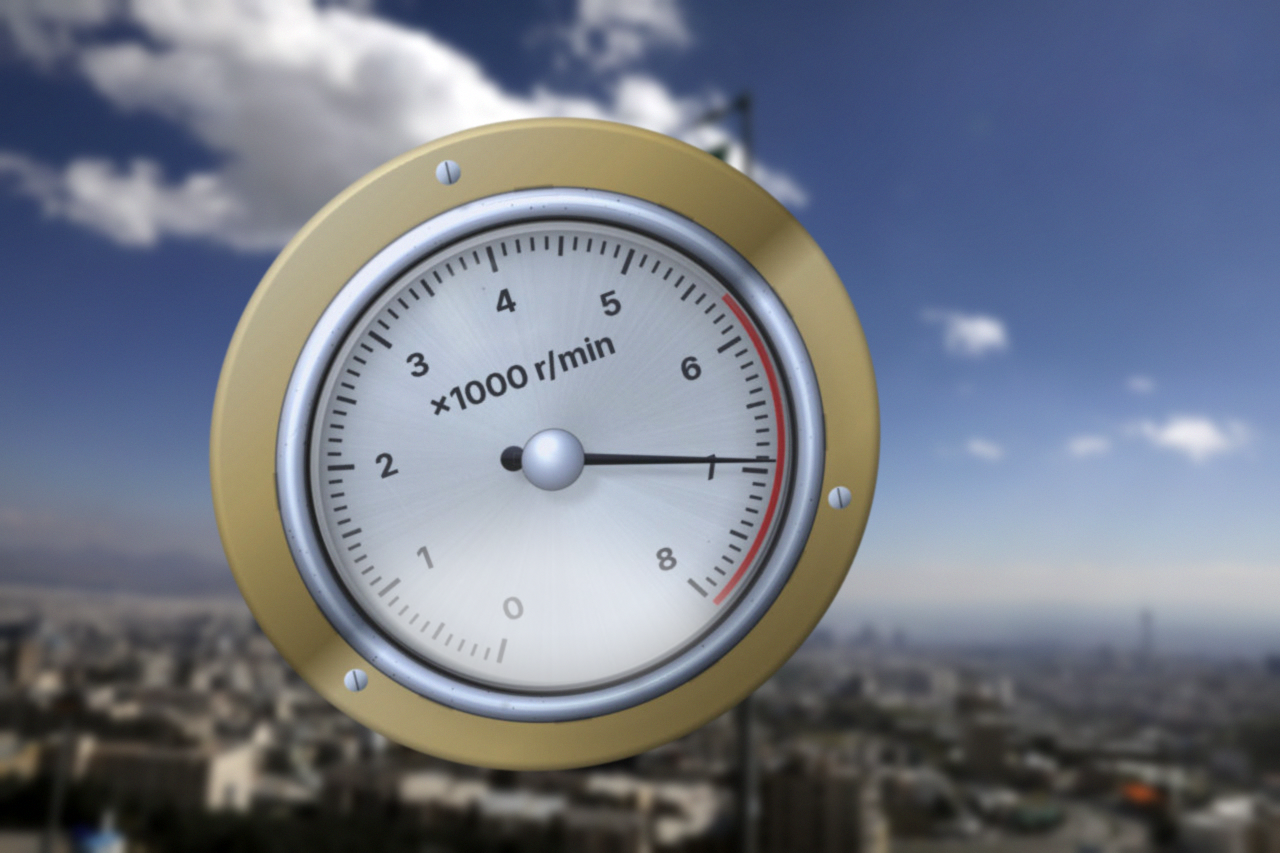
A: 6900 rpm
